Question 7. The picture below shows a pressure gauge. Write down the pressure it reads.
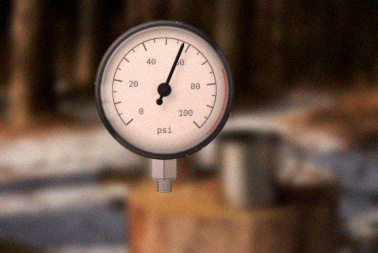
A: 57.5 psi
